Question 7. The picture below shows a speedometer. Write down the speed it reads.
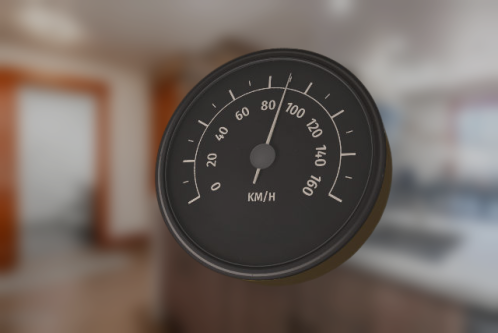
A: 90 km/h
